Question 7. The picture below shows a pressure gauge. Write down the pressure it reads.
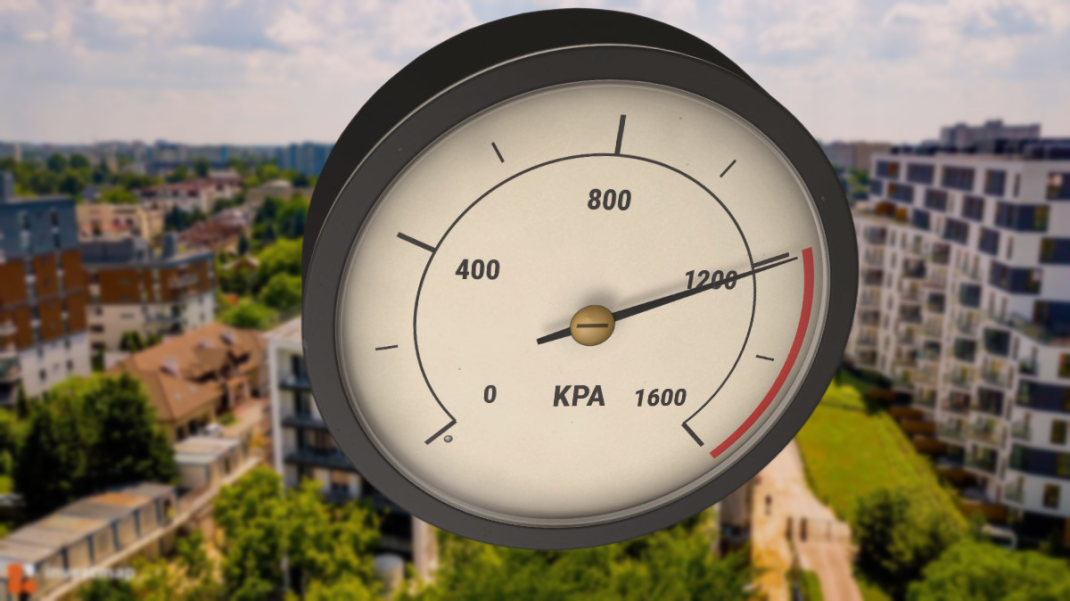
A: 1200 kPa
